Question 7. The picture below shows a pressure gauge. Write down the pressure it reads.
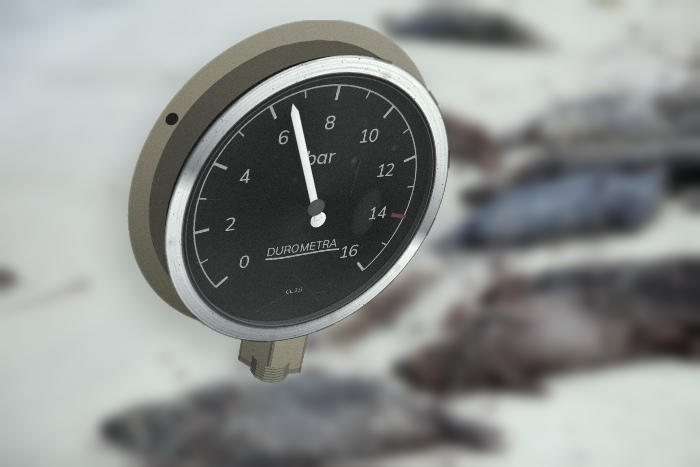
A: 6.5 bar
